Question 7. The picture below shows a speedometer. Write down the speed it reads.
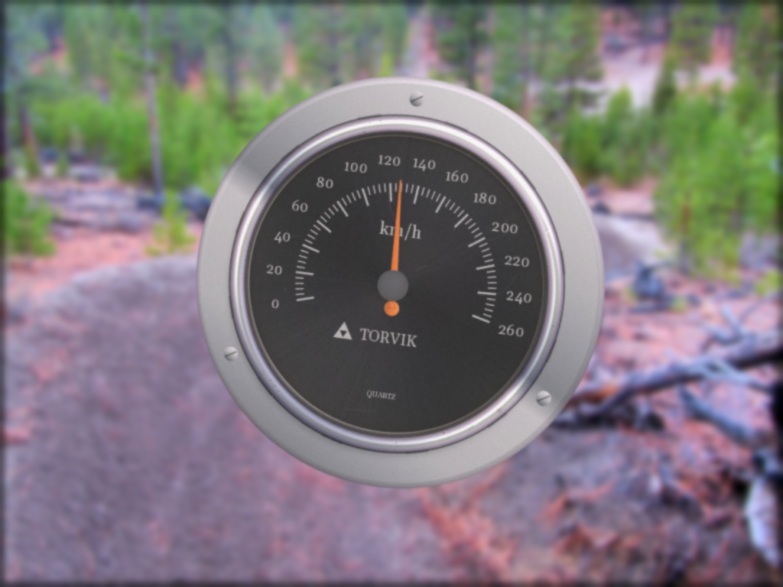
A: 128 km/h
